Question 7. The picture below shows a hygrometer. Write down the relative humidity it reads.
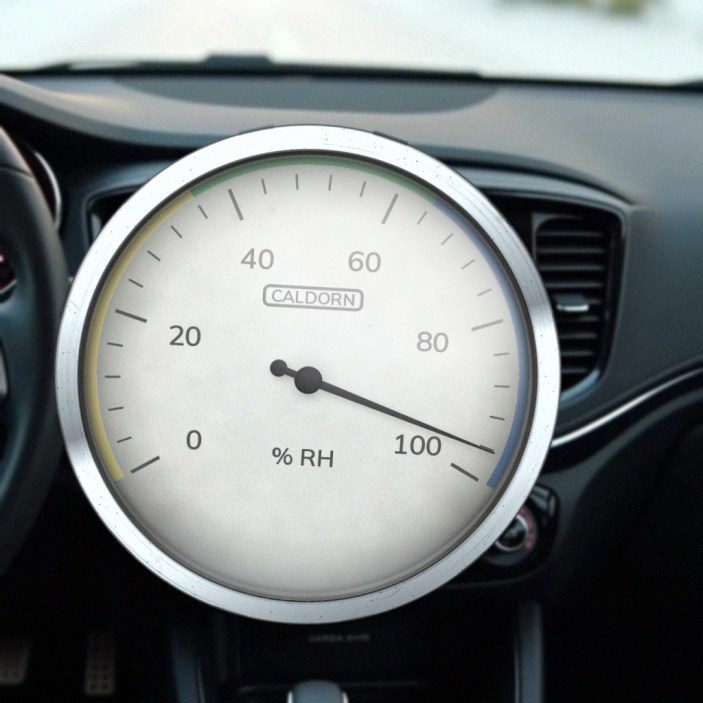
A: 96 %
